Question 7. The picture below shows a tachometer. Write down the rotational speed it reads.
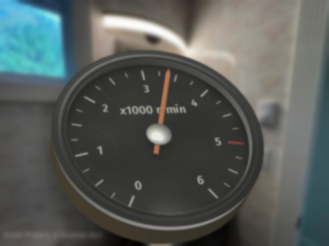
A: 3375 rpm
